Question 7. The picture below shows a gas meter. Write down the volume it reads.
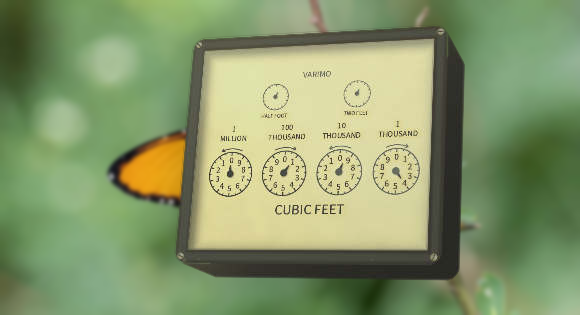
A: 9400 ft³
